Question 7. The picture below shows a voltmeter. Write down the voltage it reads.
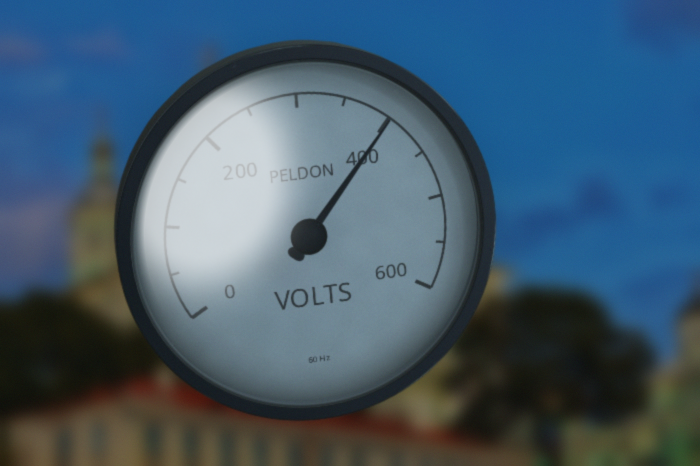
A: 400 V
